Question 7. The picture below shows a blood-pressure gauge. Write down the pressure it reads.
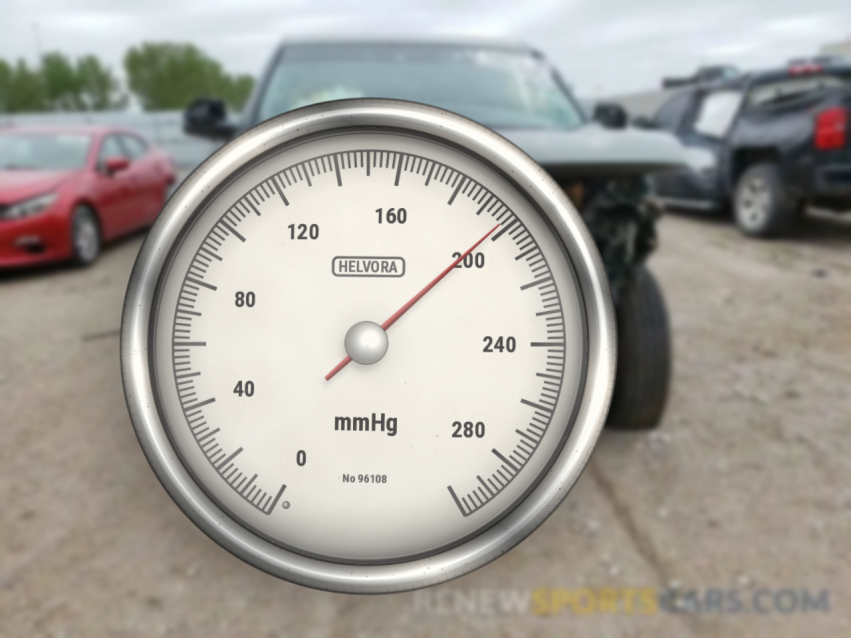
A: 198 mmHg
